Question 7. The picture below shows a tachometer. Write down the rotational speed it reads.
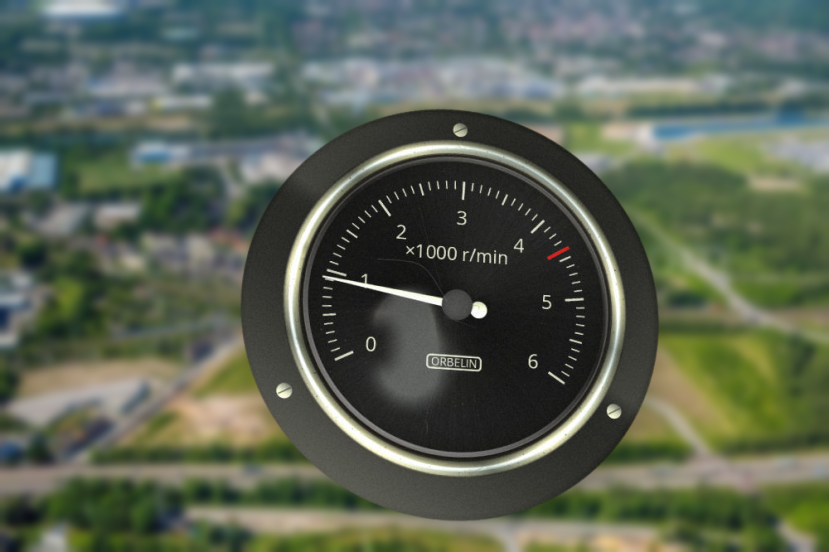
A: 900 rpm
